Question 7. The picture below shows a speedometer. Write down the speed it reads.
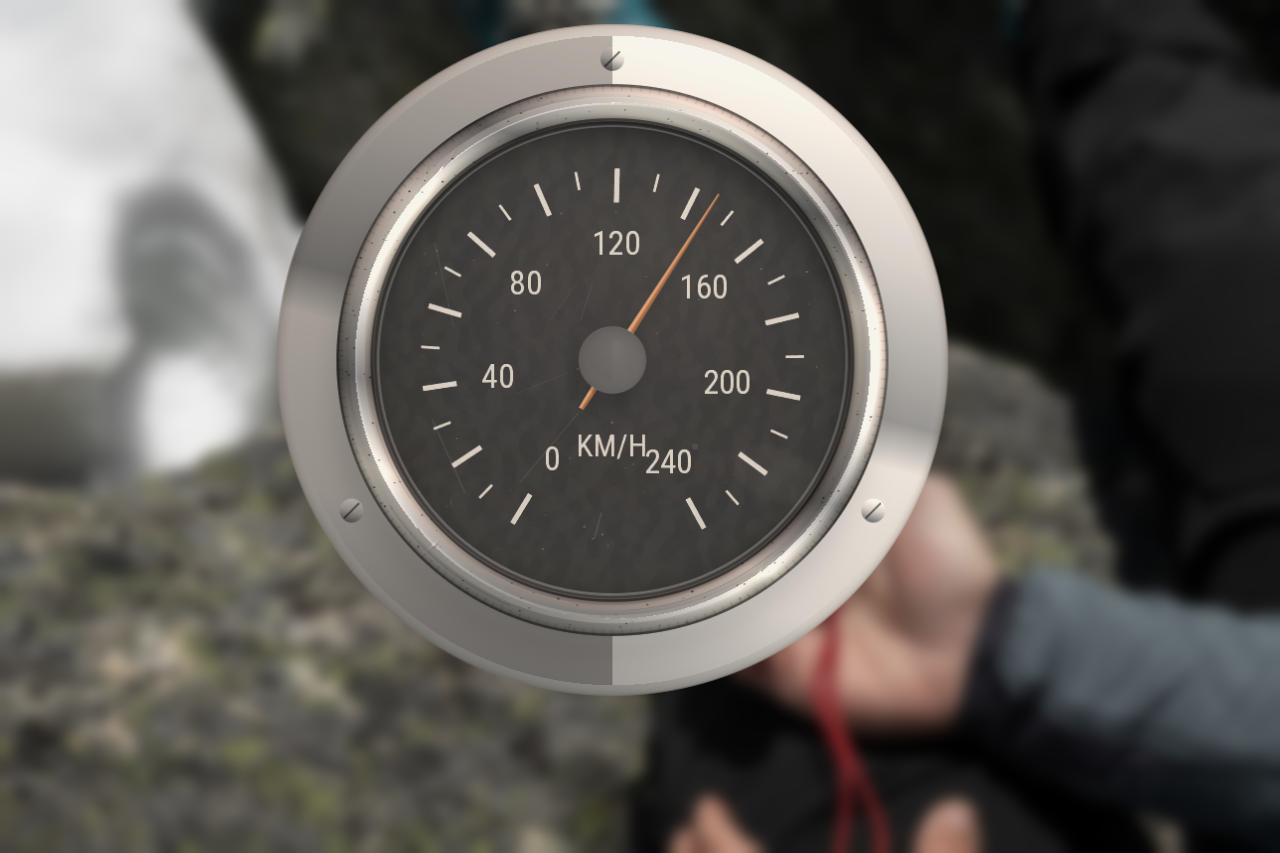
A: 145 km/h
